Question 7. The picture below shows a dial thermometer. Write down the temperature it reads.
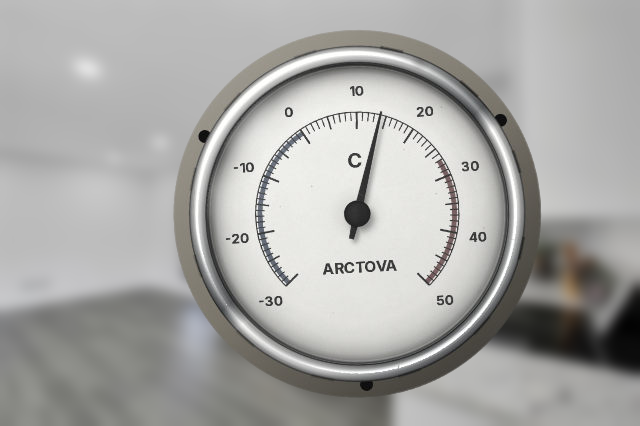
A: 14 °C
